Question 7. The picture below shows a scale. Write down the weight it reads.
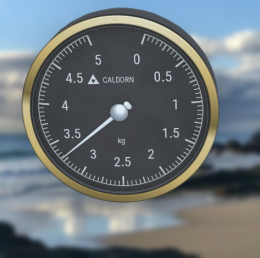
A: 3.3 kg
